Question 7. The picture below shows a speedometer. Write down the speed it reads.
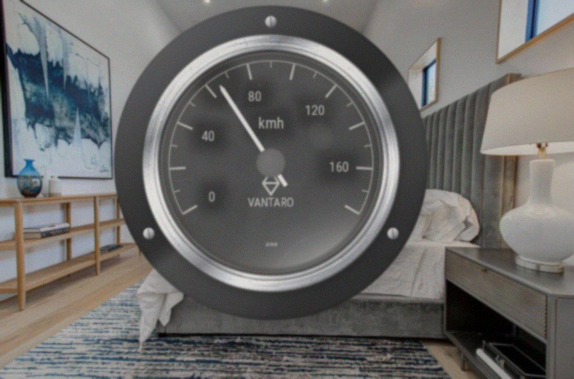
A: 65 km/h
